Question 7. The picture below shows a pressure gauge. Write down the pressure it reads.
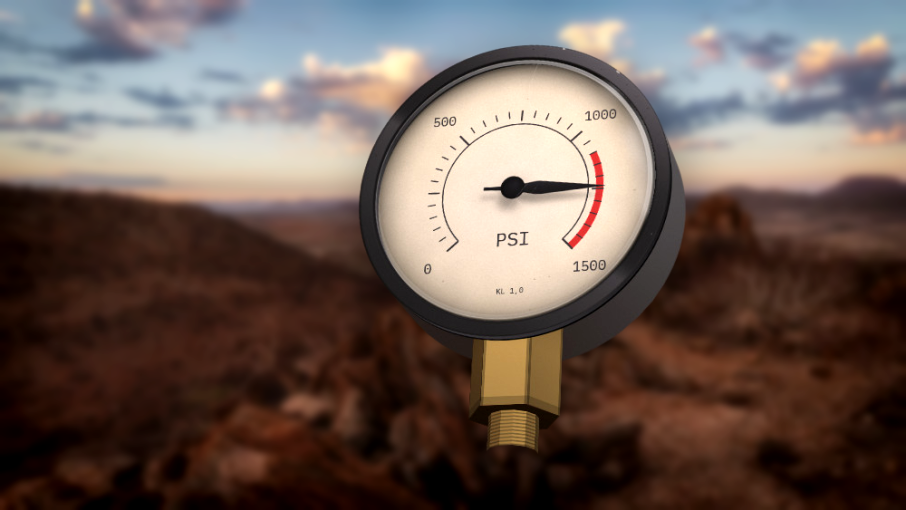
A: 1250 psi
